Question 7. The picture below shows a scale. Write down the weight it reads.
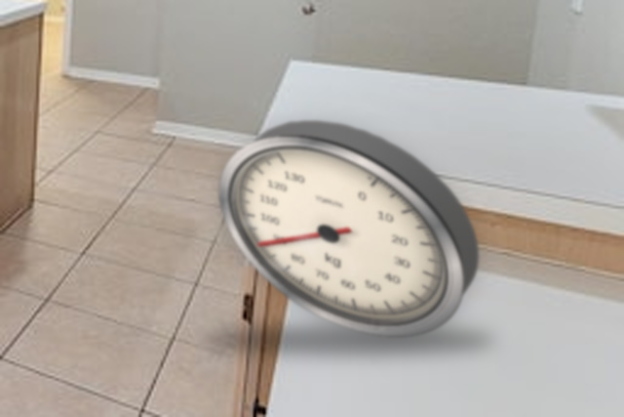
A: 90 kg
